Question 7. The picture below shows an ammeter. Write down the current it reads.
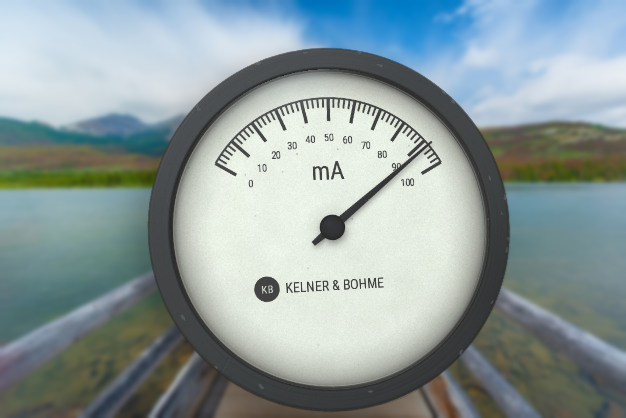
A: 92 mA
